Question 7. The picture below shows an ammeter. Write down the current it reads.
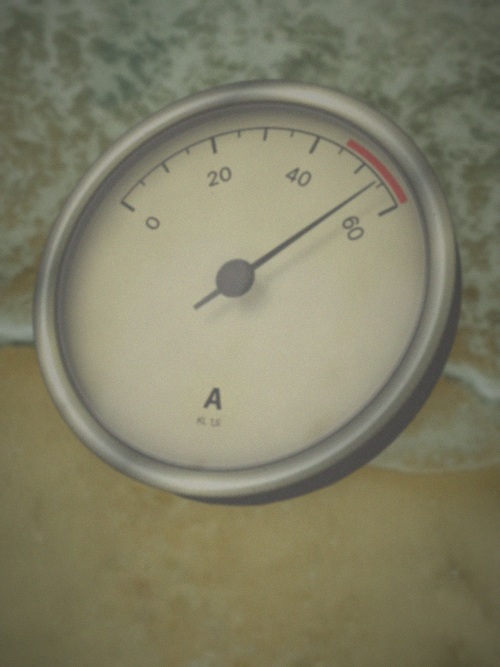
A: 55 A
